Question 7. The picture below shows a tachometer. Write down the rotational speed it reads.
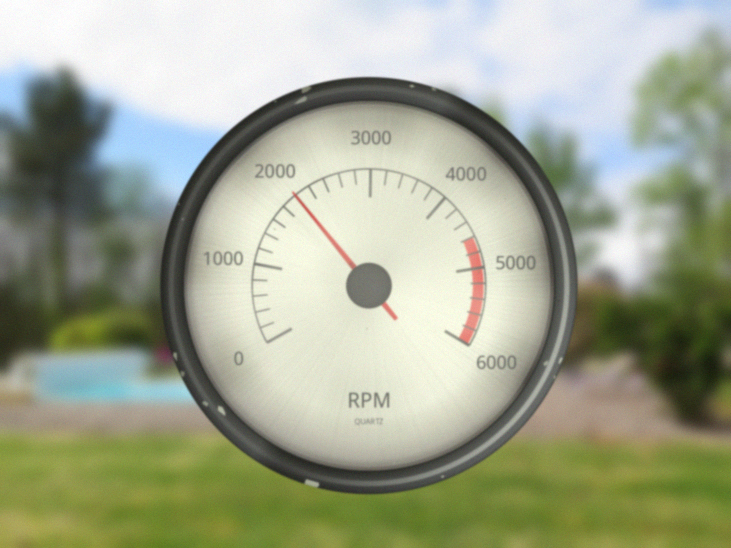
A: 2000 rpm
